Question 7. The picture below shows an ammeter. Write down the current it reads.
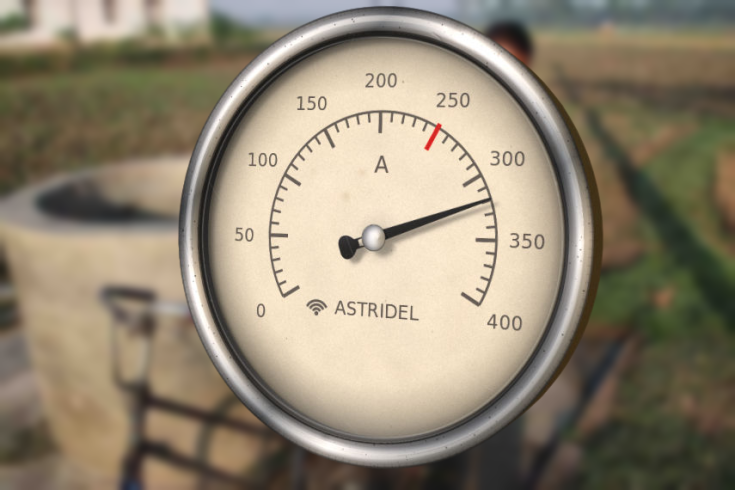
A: 320 A
